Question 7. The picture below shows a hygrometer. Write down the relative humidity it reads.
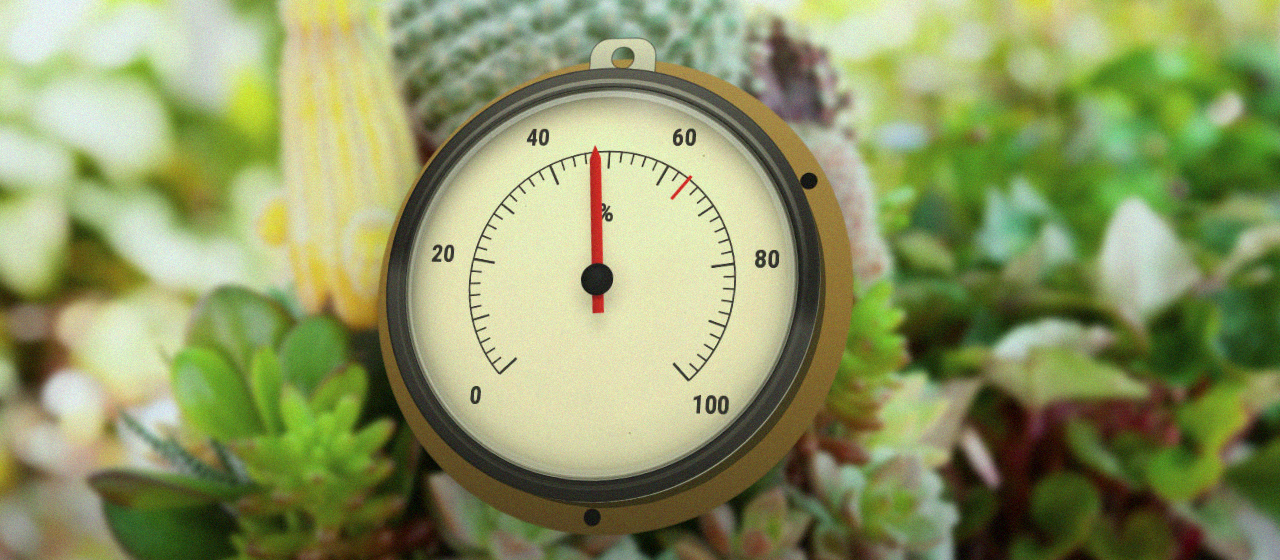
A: 48 %
